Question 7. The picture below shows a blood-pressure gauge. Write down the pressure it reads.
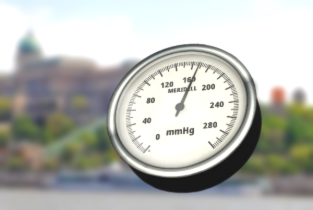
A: 170 mmHg
